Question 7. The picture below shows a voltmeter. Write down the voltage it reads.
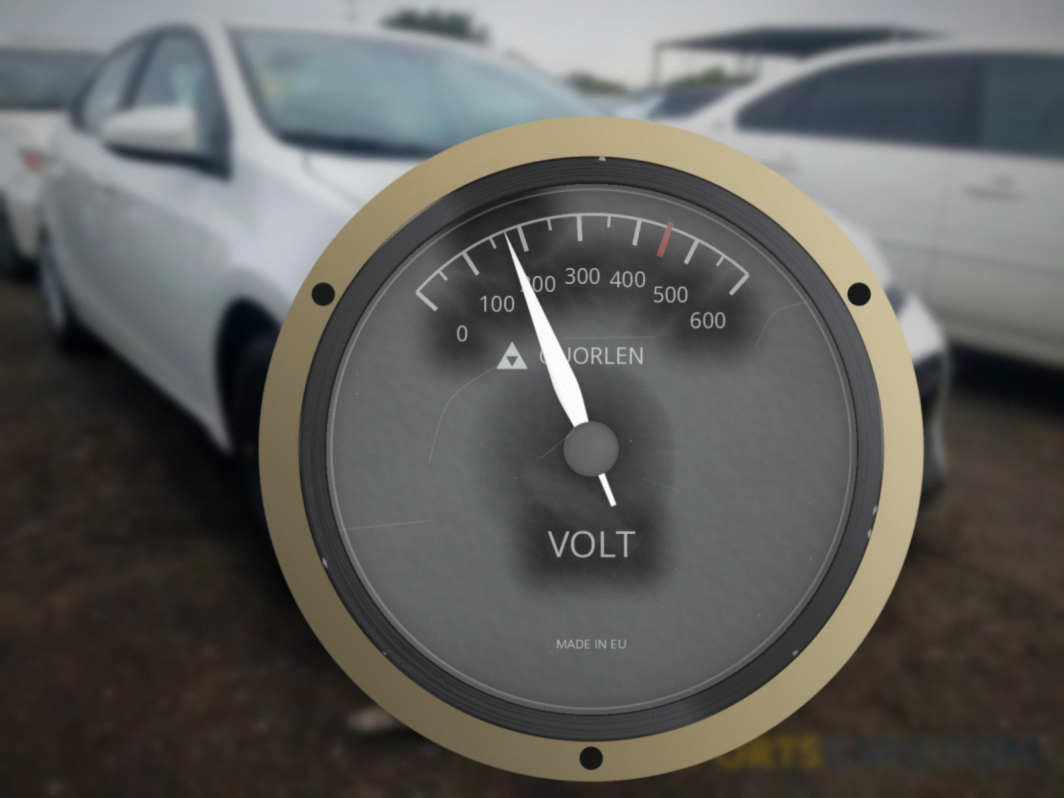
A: 175 V
